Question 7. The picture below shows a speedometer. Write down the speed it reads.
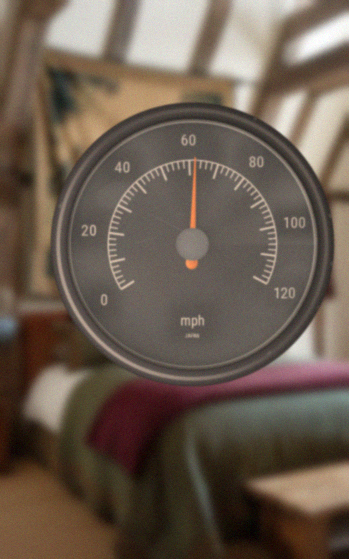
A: 62 mph
